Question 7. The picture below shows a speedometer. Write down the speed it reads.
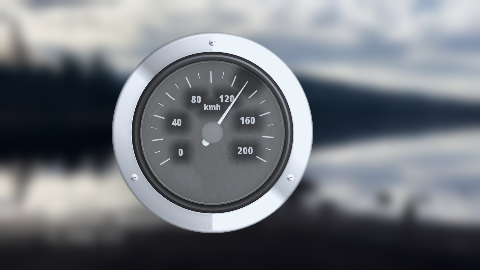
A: 130 km/h
